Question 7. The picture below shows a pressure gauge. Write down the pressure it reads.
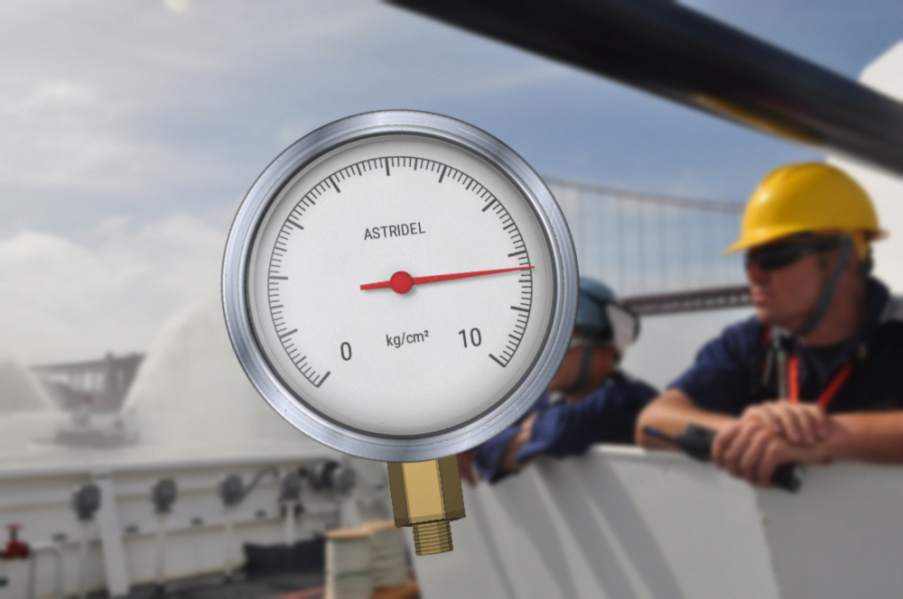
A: 8.3 kg/cm²
